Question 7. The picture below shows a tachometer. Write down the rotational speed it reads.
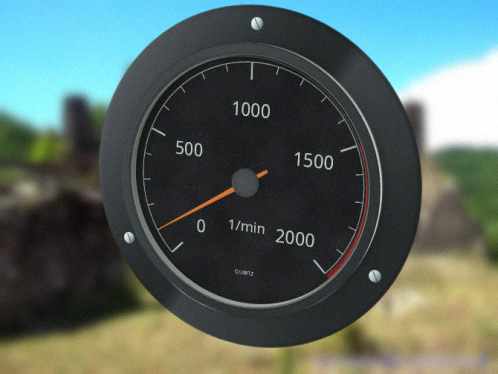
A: 100 rpm
